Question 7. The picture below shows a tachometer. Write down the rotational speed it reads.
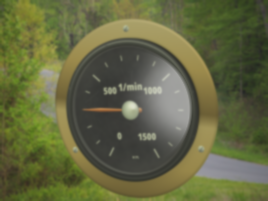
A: 300 rpm
